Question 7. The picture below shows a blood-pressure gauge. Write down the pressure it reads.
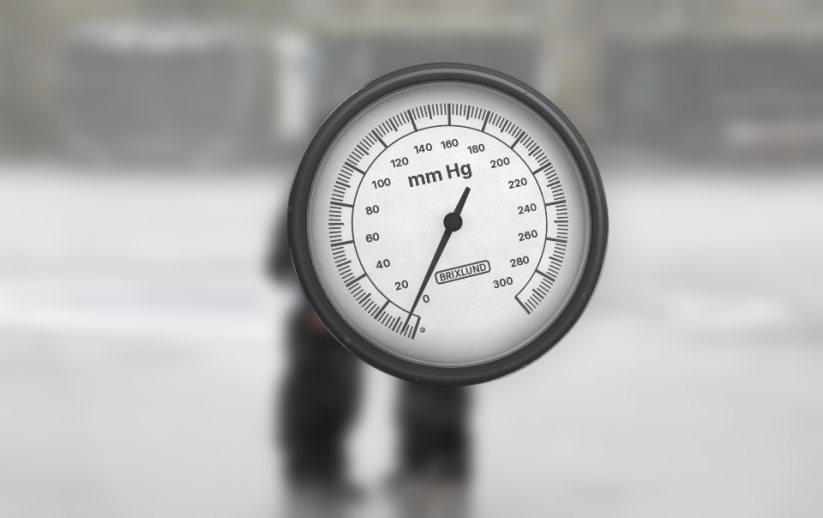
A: 6 mmHg
